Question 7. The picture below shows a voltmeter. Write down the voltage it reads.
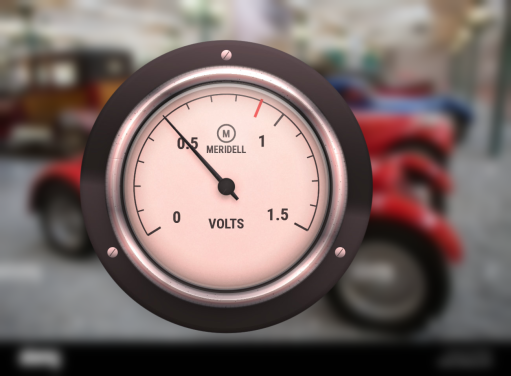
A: 0.5 V
